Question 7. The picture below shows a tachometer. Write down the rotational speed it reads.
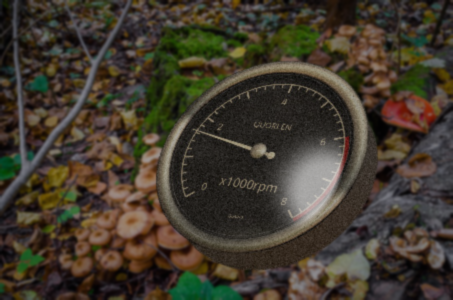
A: 1600 rpm
